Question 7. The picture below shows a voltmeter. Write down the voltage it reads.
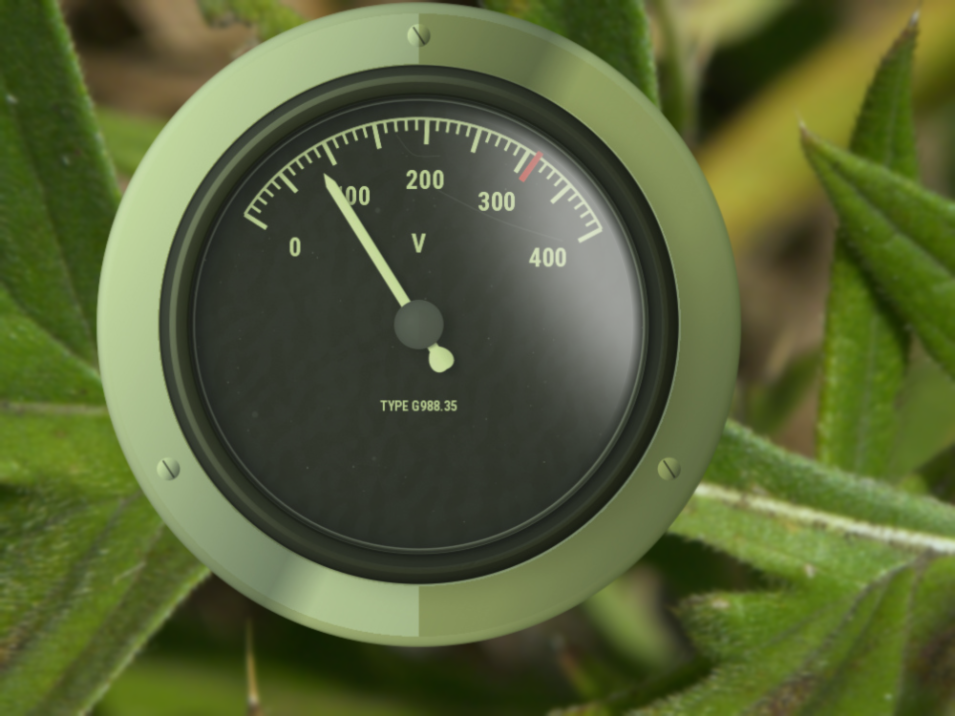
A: 85 V
